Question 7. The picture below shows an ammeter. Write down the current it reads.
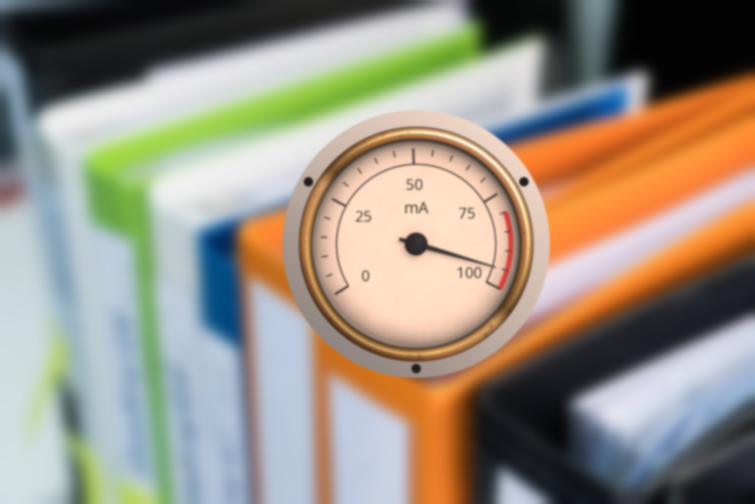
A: 95 mA
